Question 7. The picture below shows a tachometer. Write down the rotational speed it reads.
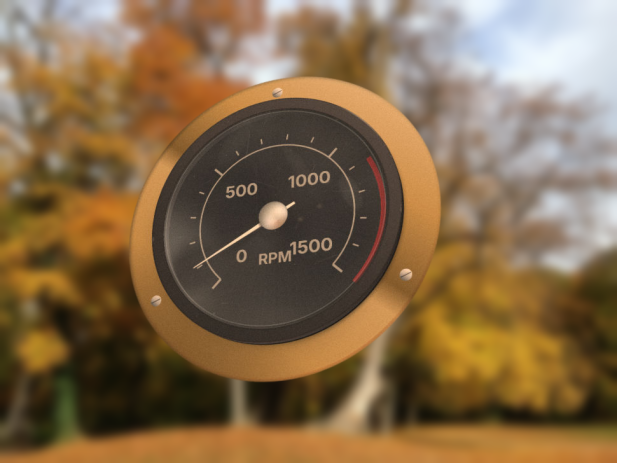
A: 100 rpm
